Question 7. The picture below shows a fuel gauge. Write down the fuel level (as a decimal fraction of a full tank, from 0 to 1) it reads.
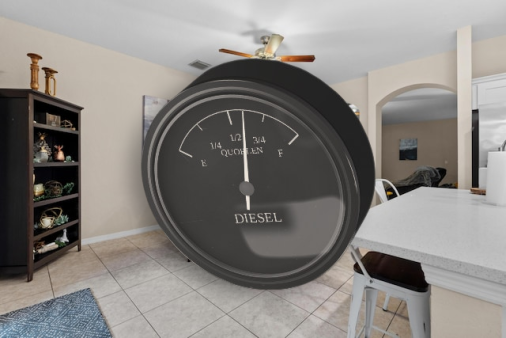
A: 0.625
